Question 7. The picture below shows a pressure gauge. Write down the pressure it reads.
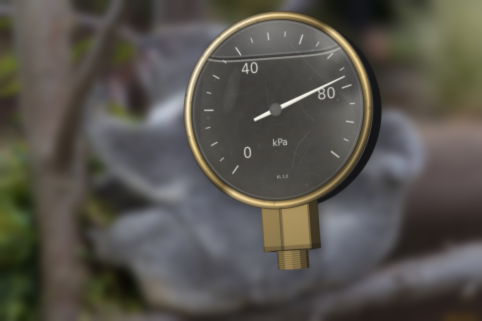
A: 77.5 kPa
